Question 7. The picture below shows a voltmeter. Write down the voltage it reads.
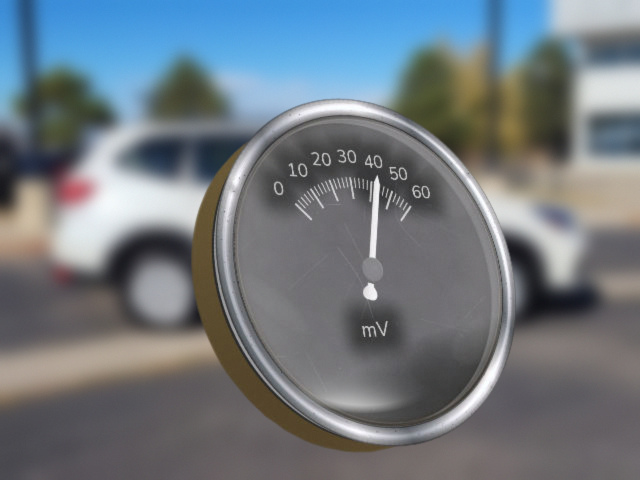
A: 40 mV
